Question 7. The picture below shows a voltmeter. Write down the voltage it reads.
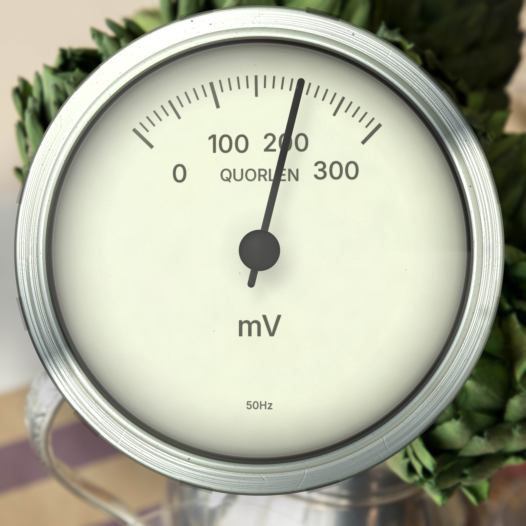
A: 200 mV
